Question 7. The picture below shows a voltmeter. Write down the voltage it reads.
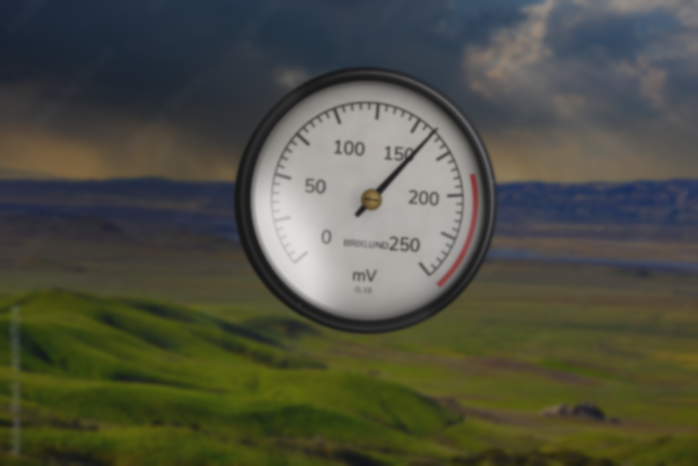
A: 160 mV
